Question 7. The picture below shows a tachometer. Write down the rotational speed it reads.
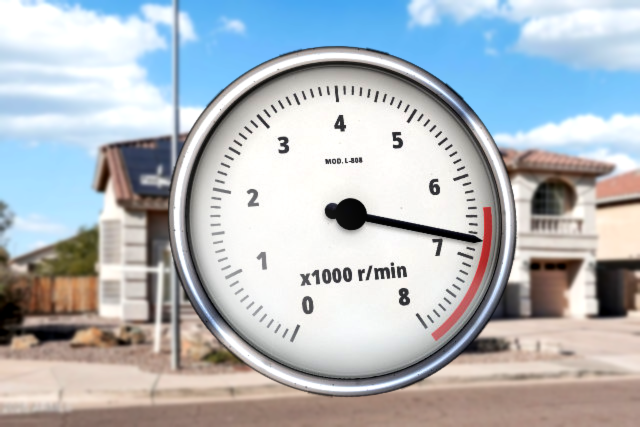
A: 6800 rpm
